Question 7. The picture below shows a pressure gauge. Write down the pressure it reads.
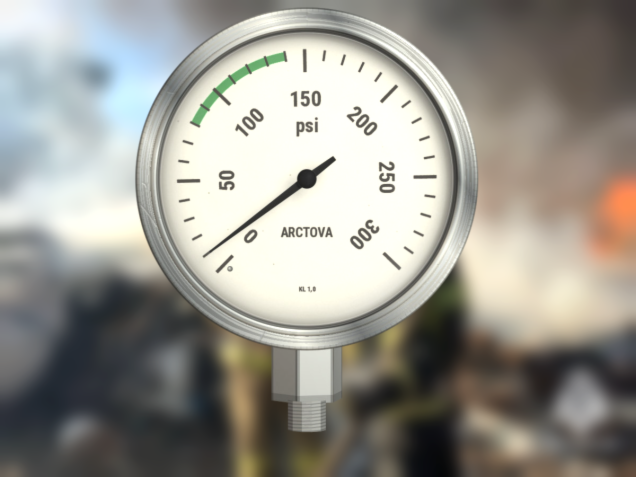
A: 10 psi
